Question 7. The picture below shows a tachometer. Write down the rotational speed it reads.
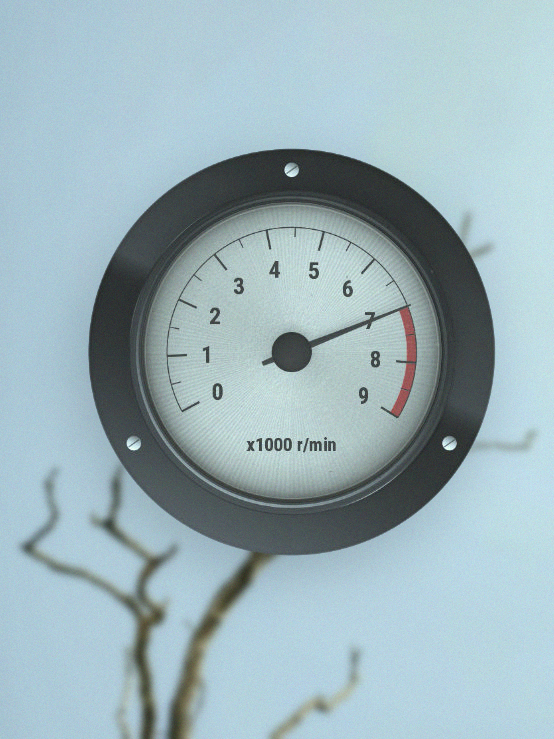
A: 7000 rpm
